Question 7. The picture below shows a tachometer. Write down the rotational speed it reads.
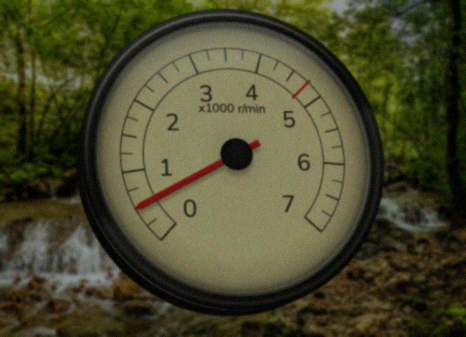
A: 500 rpm
